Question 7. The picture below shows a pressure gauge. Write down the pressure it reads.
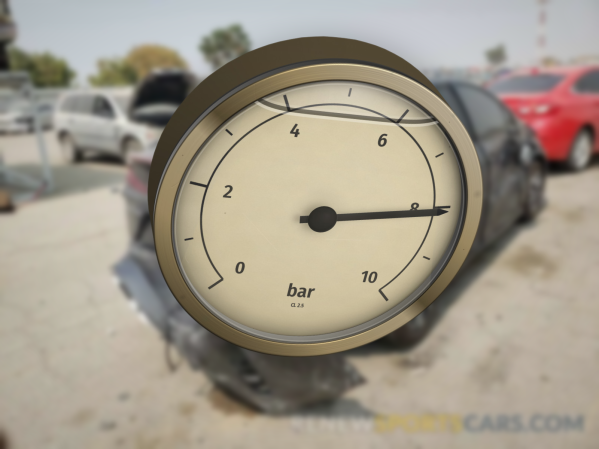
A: 8 bar
